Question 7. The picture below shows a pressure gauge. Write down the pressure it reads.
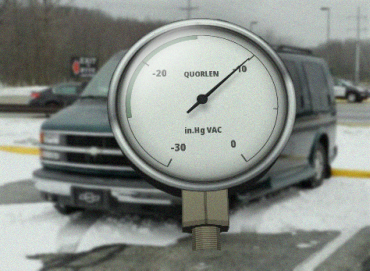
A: -10 inHg
